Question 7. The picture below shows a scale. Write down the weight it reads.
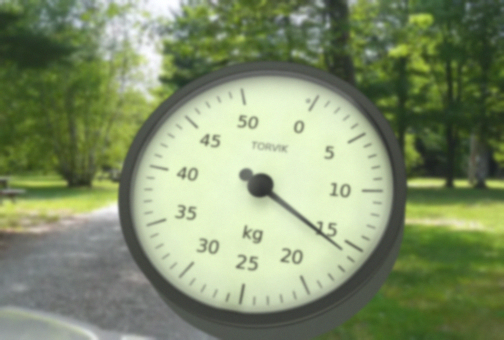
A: 16 kg
